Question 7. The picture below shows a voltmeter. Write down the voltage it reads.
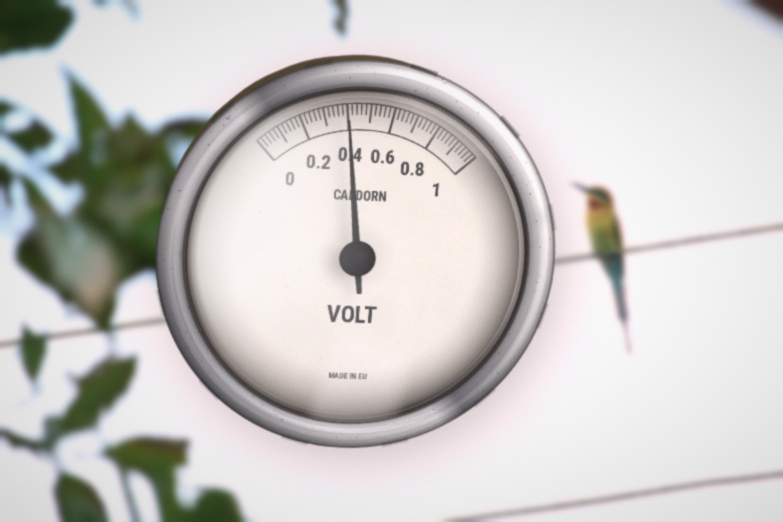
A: 0.4 V
